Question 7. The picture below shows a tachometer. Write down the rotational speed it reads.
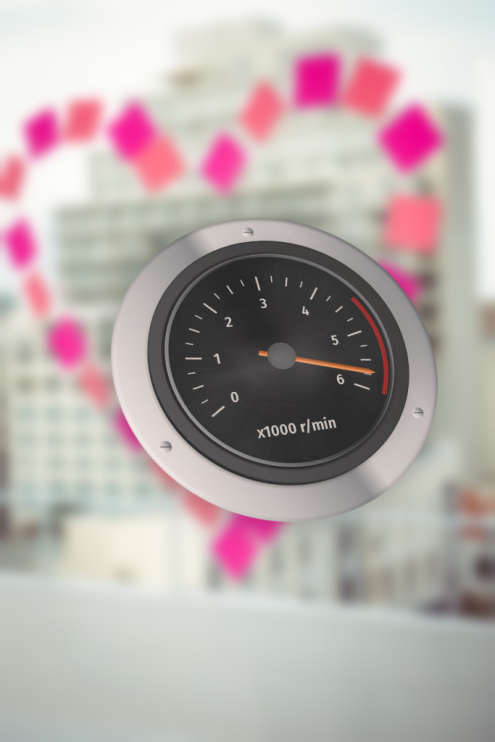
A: 5750 rpm
